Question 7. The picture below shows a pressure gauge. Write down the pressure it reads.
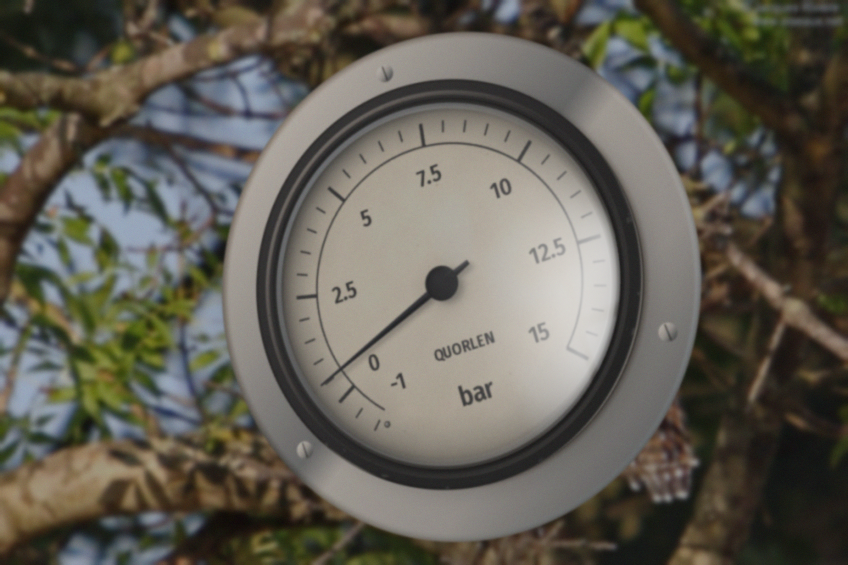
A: 0.5 bar
